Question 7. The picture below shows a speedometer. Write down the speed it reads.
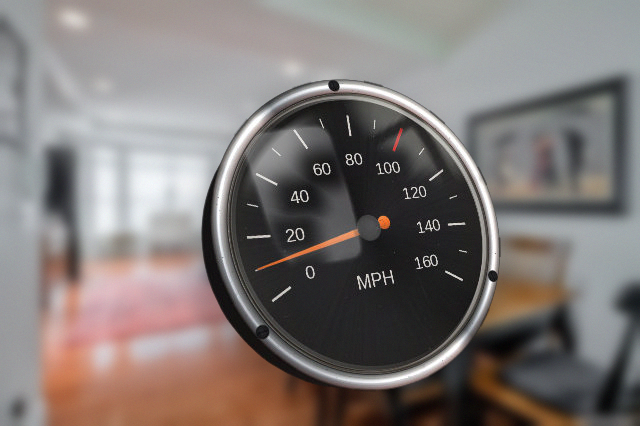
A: 10 mph
